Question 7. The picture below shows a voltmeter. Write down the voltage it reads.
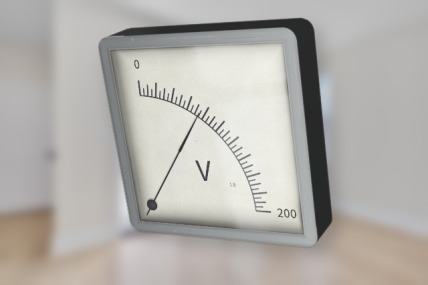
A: 75 V
